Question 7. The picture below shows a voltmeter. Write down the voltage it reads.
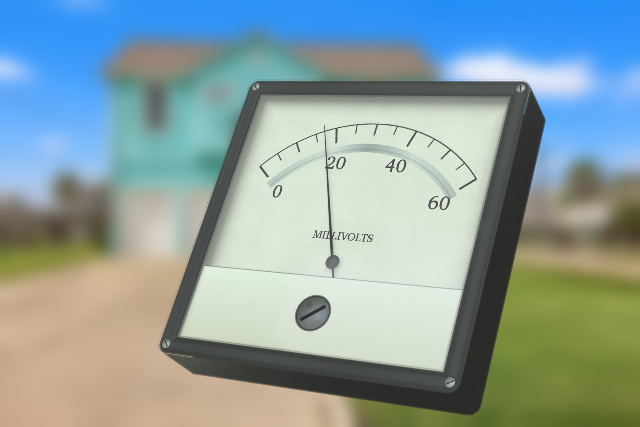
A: 17.5 mV
